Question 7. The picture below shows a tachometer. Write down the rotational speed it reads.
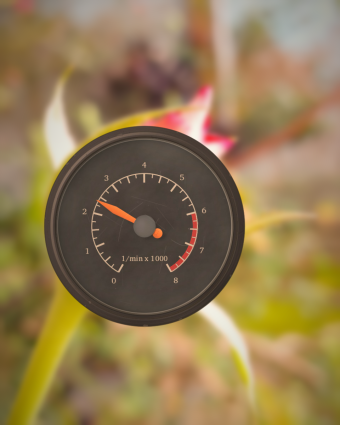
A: 2375 rpm
